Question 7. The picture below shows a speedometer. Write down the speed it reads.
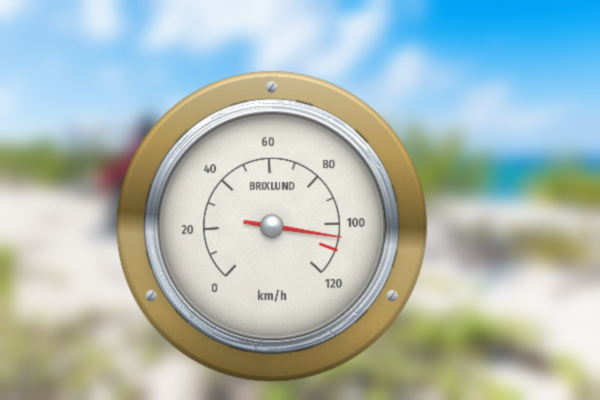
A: 105 km/h
